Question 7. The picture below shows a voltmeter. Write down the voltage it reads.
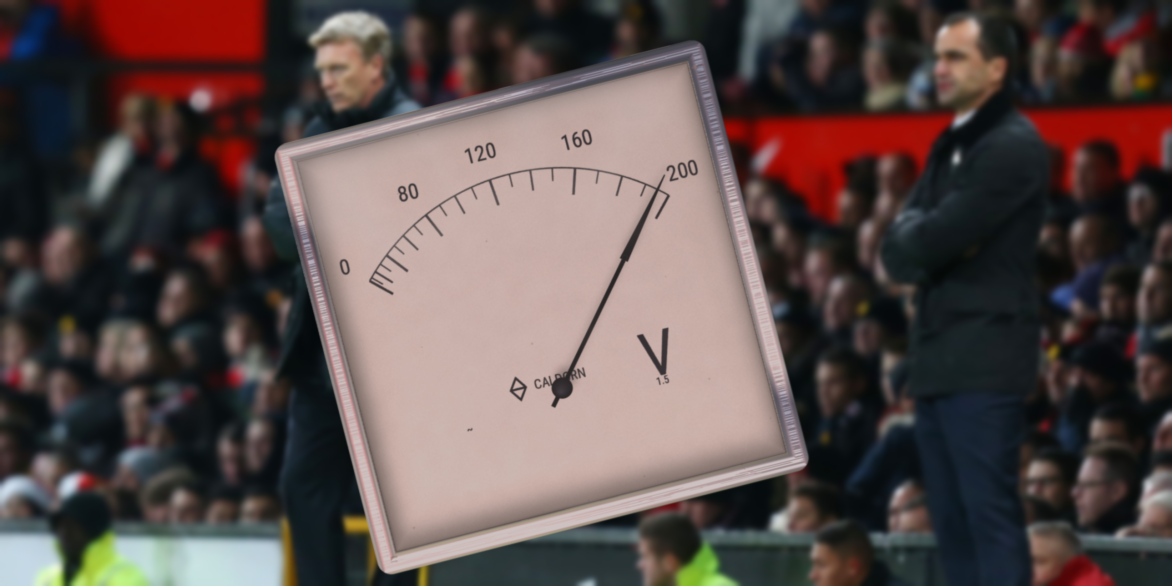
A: 195 V
